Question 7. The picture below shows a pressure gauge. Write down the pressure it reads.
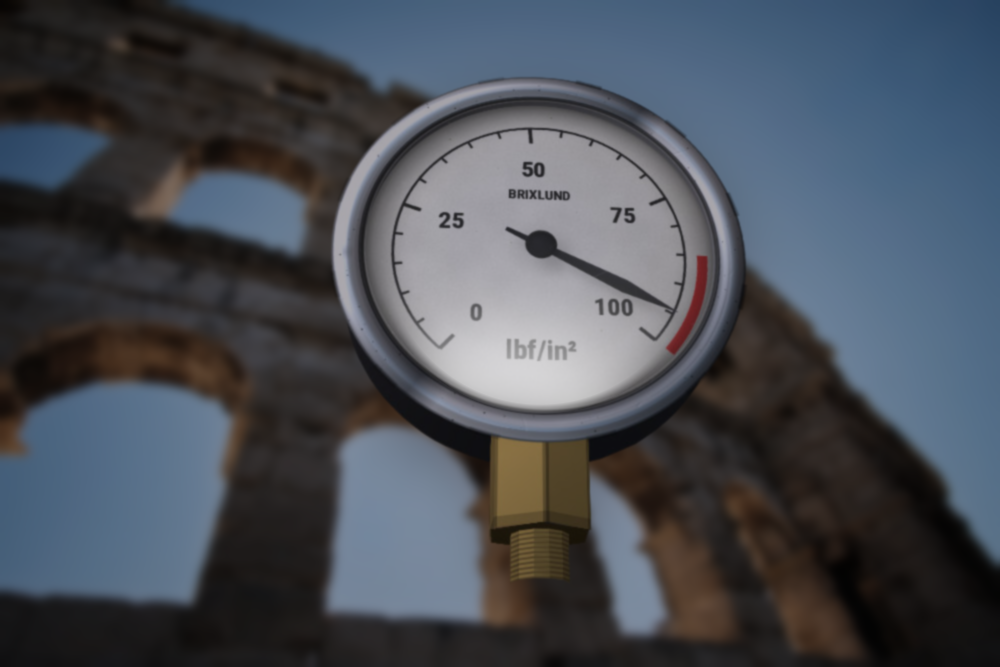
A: 95 psi
